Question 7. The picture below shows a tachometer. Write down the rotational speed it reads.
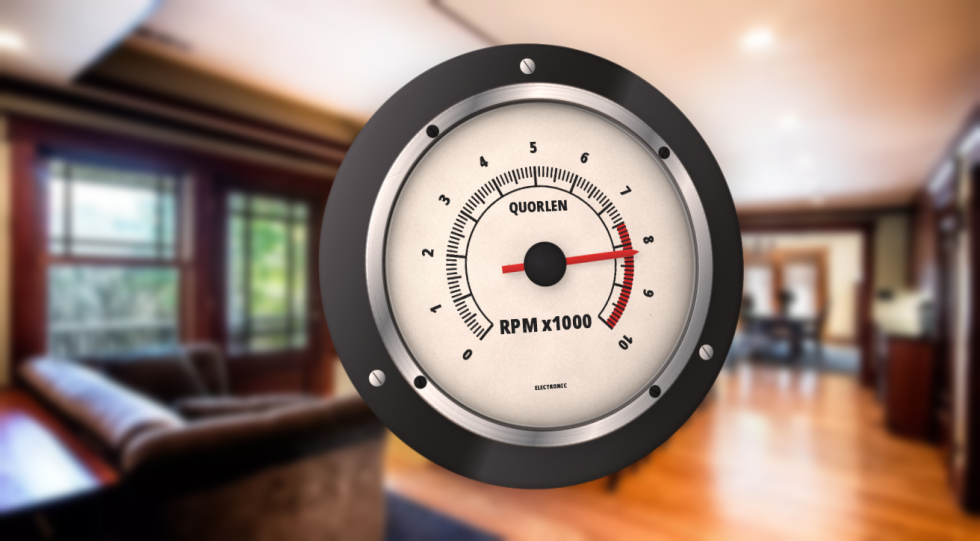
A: 8200 rpm
